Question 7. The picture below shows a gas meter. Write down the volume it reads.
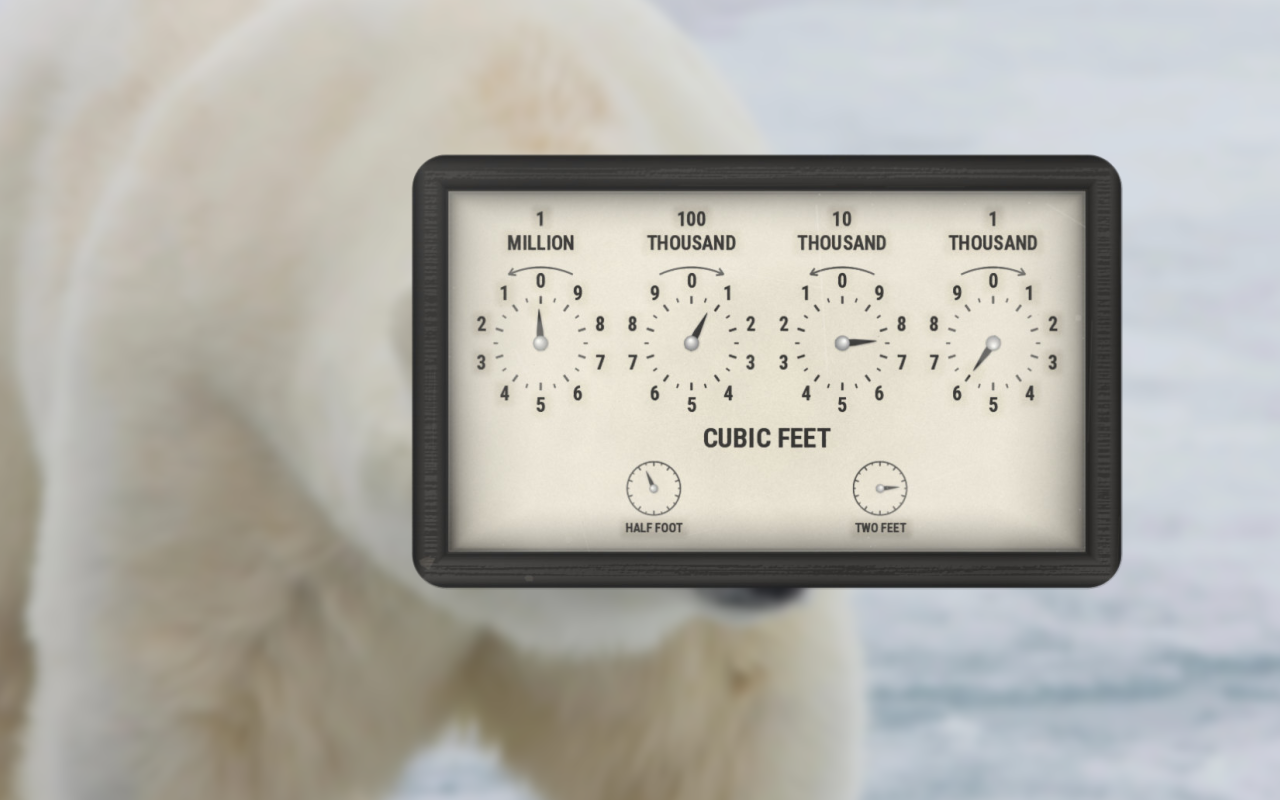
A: 7600 ft³
